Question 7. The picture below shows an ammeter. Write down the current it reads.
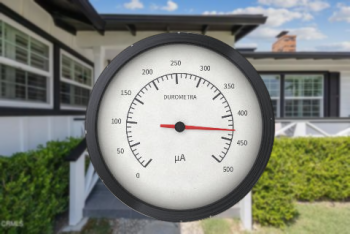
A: 430 µA
